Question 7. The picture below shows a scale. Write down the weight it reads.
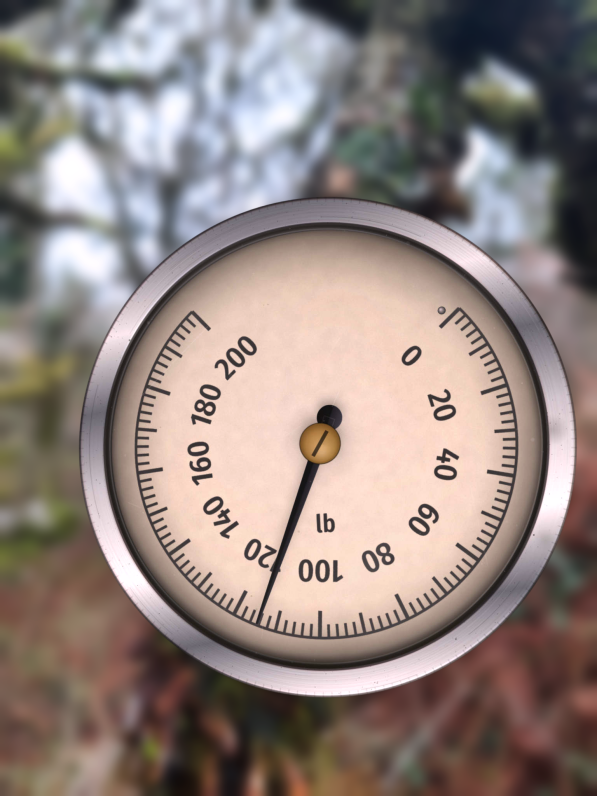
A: 114 lb
